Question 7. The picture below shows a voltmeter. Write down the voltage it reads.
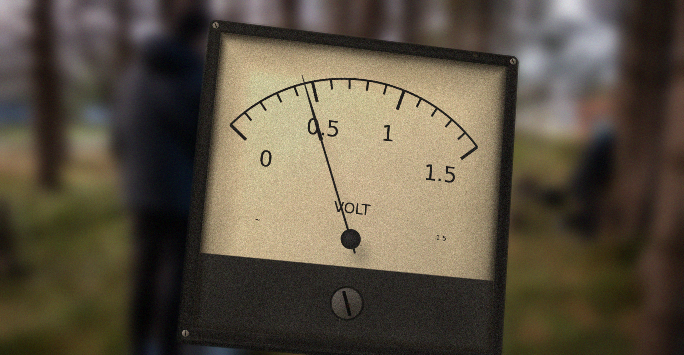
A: 0.45 V
